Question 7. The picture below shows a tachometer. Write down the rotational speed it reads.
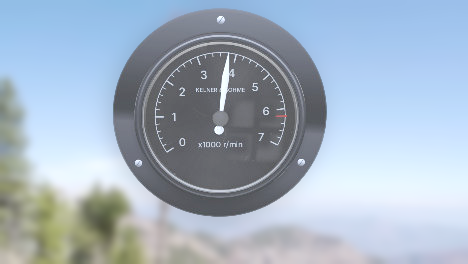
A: 3800 rpm
